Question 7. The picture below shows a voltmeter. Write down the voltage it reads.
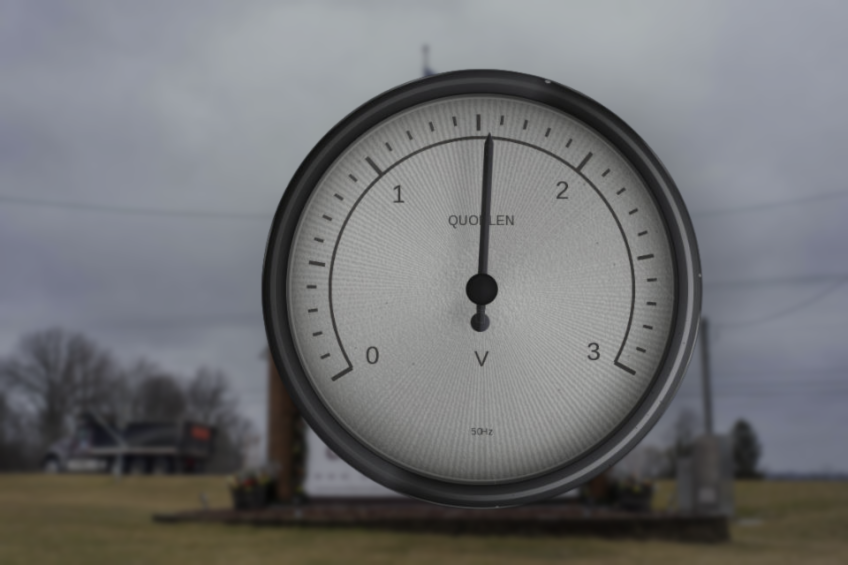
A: 1.55 V
